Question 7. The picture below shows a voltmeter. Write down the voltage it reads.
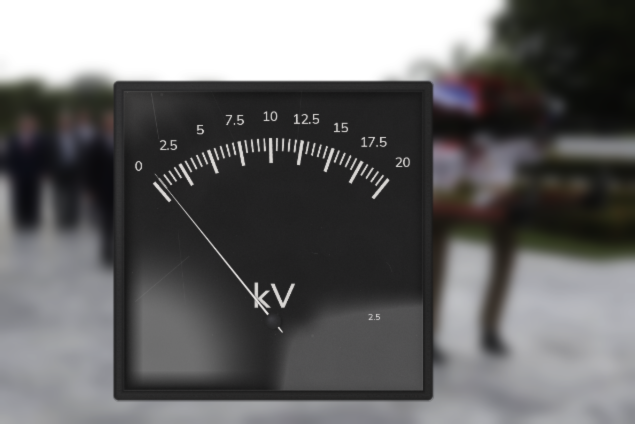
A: 0.5 kV
